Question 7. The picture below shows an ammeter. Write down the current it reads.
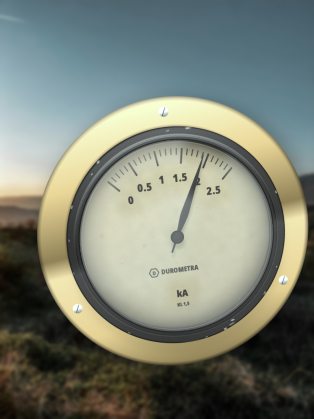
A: 1.9 kA
